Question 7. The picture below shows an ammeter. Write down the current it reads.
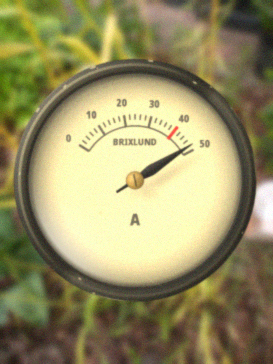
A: 48 A
